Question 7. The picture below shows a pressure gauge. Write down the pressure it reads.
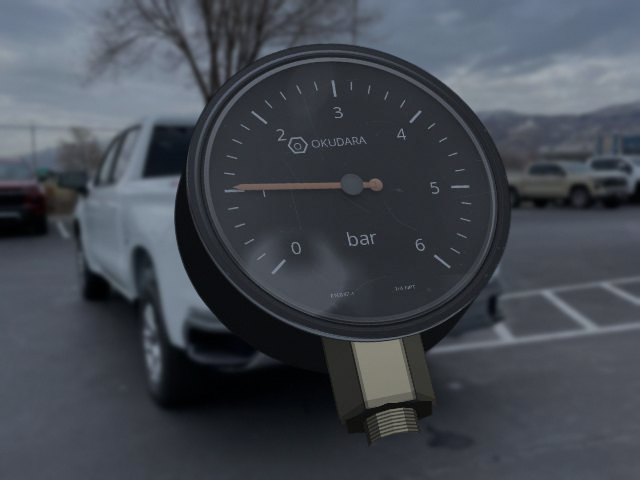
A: 1 bar
